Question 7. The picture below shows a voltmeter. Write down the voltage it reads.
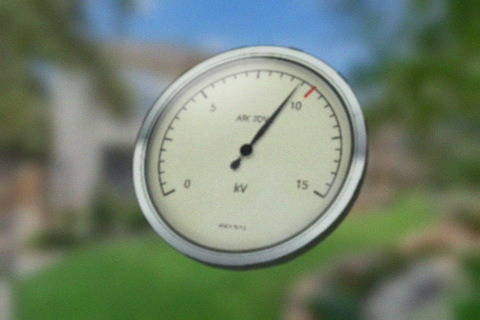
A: 9.5 kV
